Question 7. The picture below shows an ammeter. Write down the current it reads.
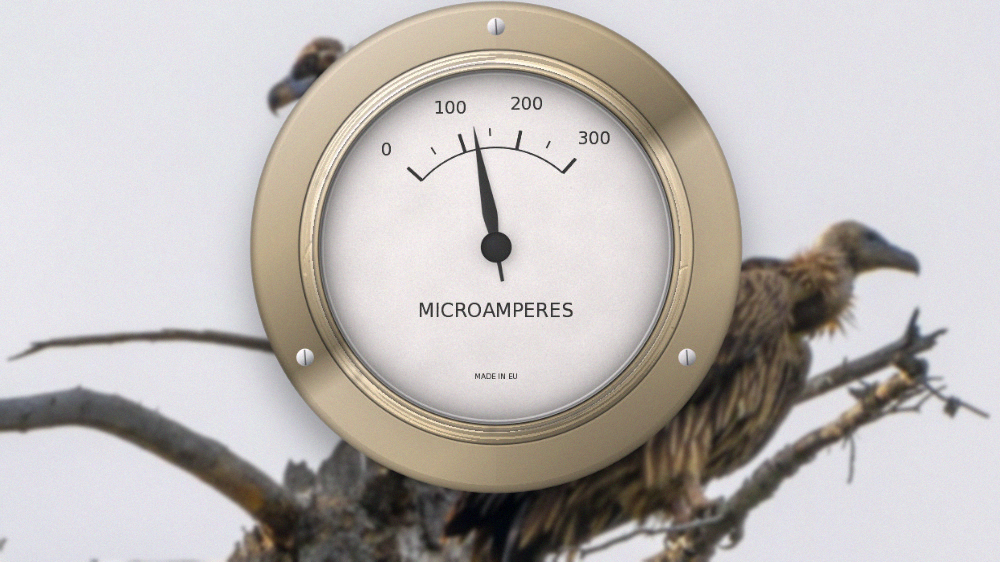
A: 125 µA
